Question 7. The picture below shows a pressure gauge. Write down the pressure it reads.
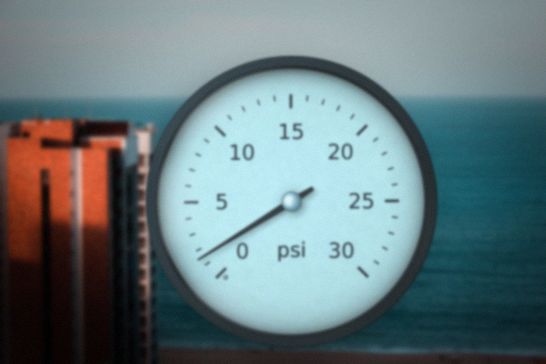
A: 1.5 psi
